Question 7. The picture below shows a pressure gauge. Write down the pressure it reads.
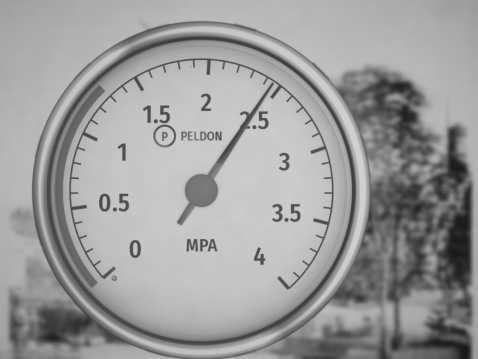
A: 2.45 MPa
